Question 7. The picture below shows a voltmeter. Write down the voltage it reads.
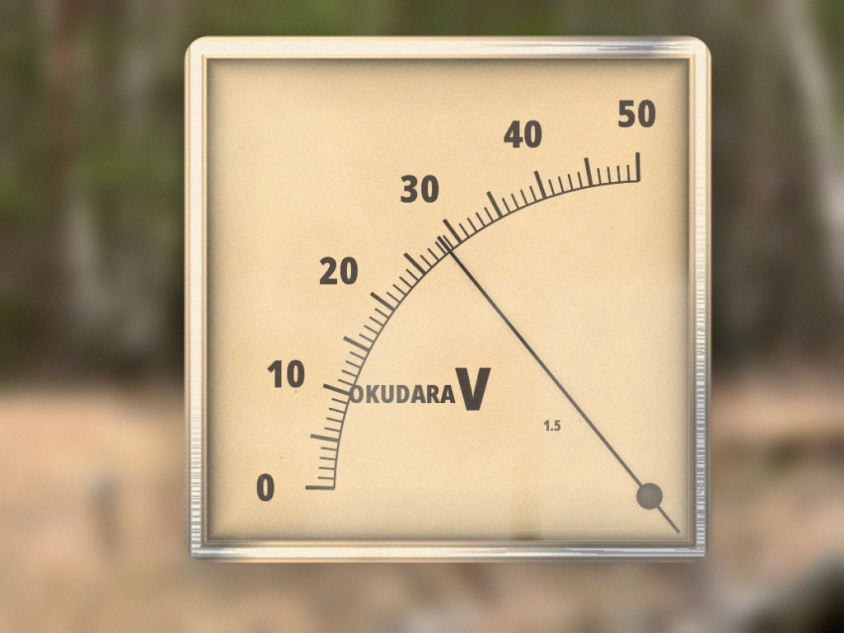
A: 28.5 V
